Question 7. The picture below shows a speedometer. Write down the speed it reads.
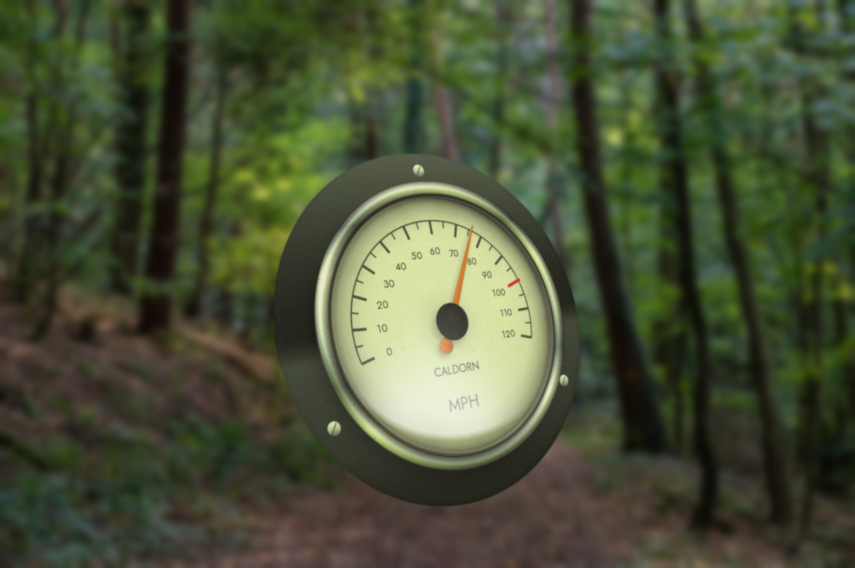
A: 75 mph
